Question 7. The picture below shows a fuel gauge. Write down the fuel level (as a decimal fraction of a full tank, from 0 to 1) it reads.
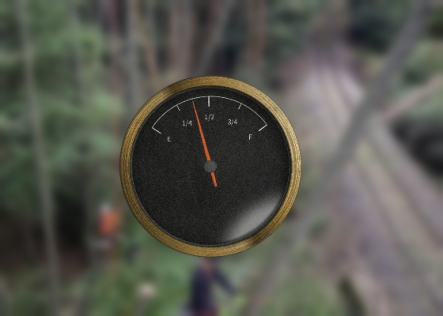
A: 0.375
